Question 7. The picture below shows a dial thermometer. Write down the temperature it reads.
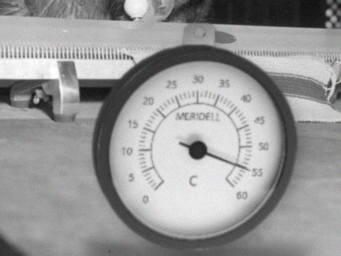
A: 55 °C
